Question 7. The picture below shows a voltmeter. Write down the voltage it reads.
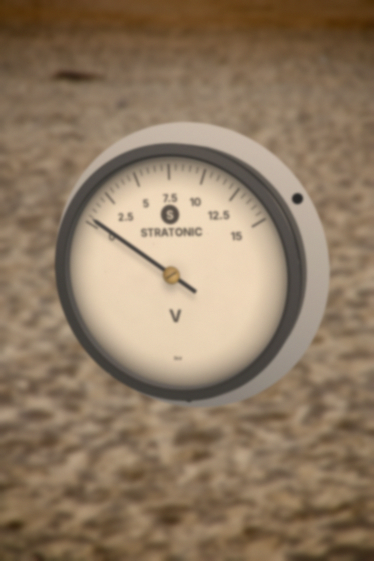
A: 0.5 V
